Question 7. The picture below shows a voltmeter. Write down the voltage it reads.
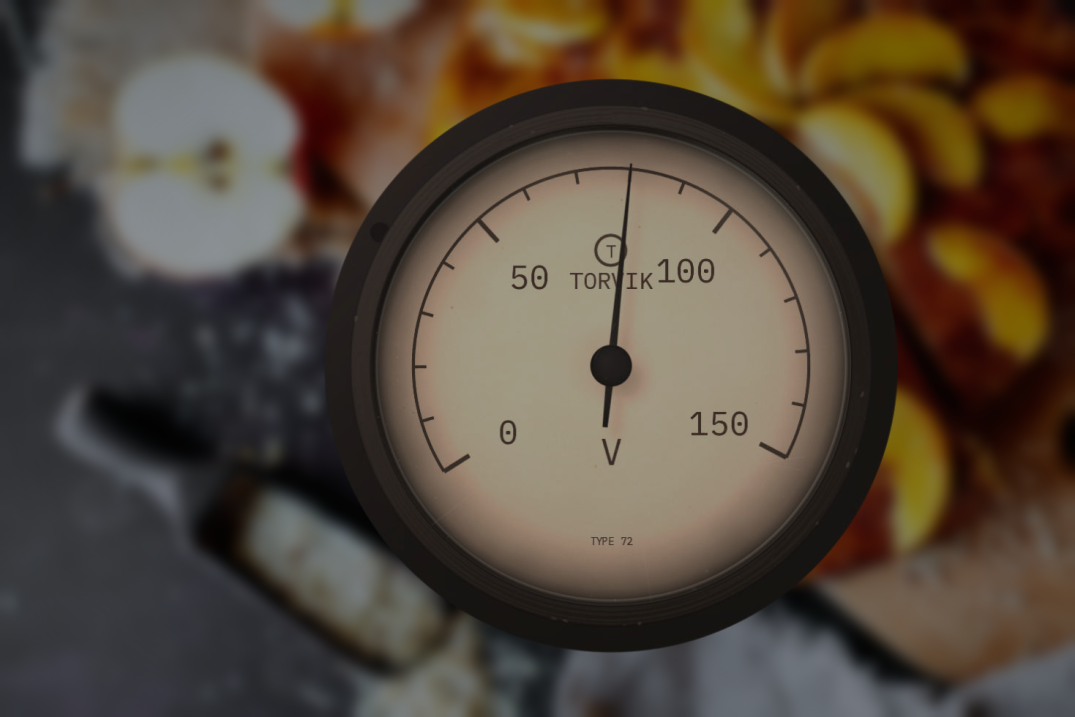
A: 80 V
